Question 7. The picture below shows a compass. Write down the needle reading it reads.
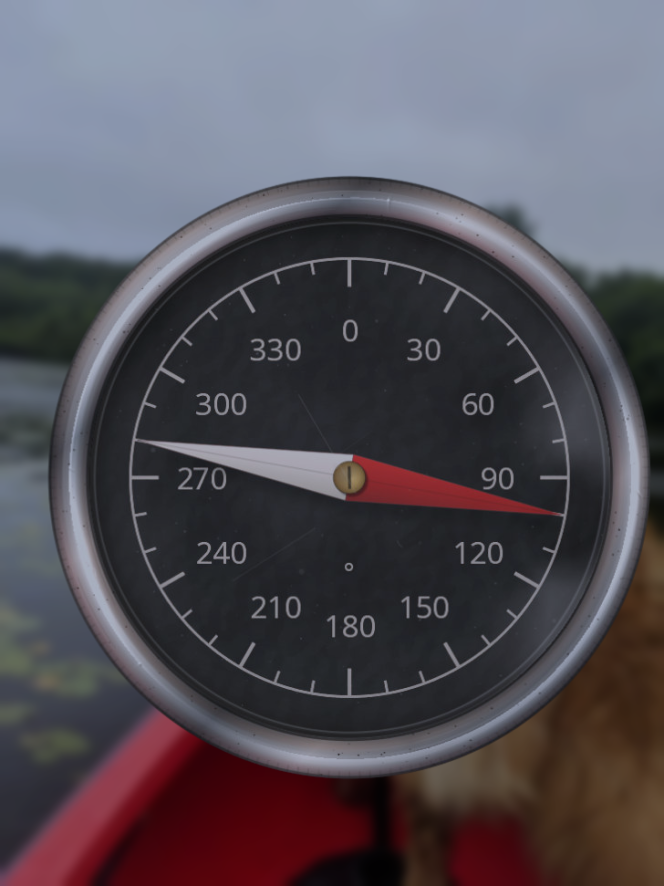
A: 100 °
